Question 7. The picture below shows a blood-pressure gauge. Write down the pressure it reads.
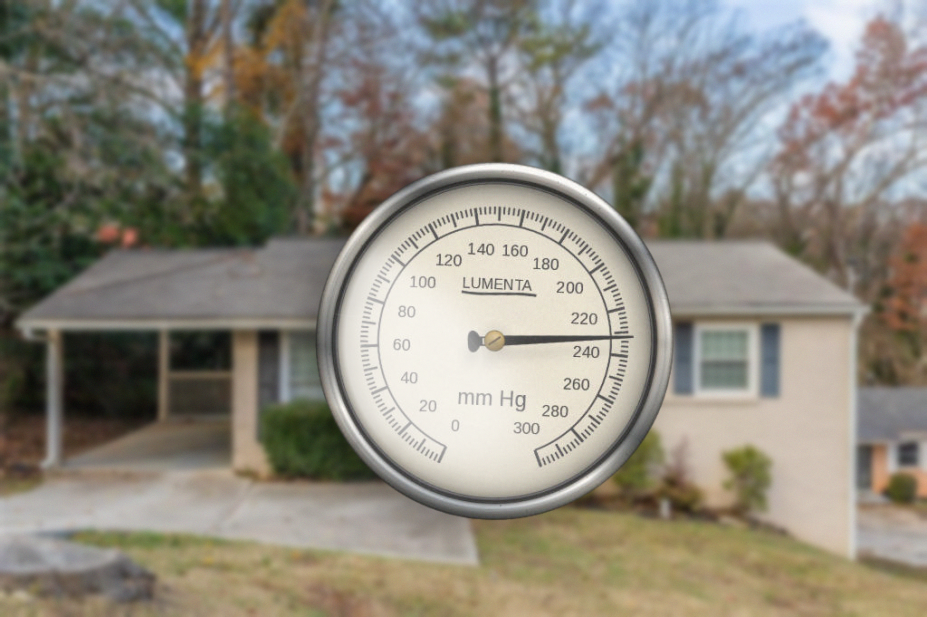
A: 232 mmHg
